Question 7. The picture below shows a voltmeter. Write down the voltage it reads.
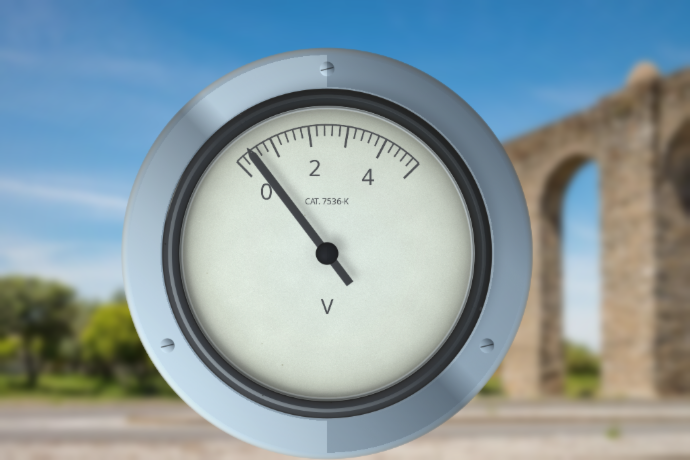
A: 0.4 V
